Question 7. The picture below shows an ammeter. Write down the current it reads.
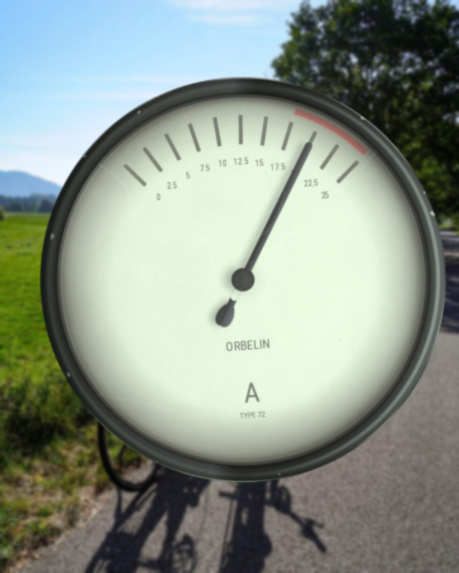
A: 20 A
